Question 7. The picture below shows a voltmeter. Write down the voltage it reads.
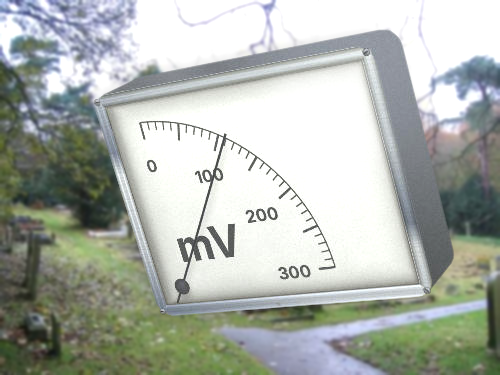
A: 110 mV
